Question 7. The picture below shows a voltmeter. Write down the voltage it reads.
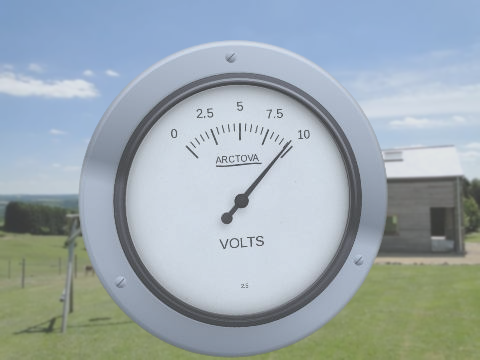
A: 9.5 V
